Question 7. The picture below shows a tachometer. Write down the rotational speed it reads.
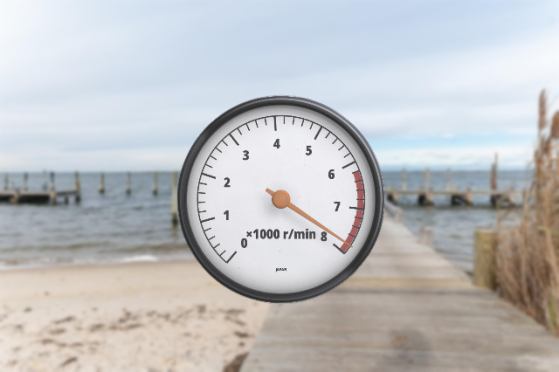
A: 7800 rpm
